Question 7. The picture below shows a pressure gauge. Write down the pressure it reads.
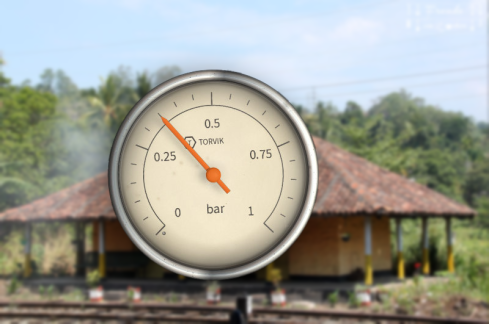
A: 0.35 bar
